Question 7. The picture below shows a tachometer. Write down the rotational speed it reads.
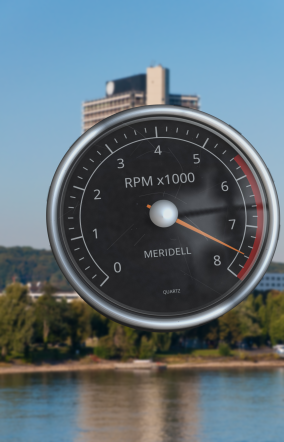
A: 7600 rpm
